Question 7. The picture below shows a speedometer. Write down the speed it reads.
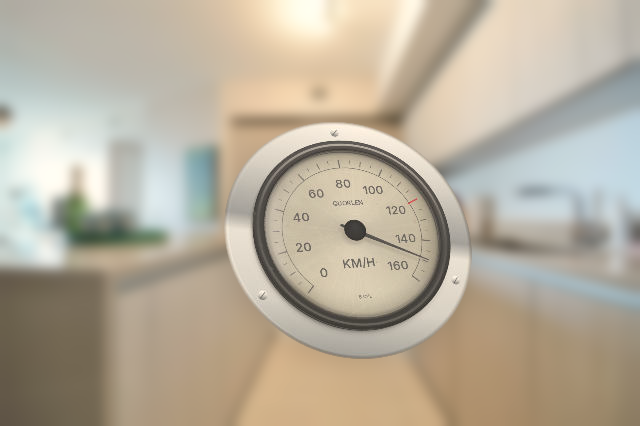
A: 150 km/h
